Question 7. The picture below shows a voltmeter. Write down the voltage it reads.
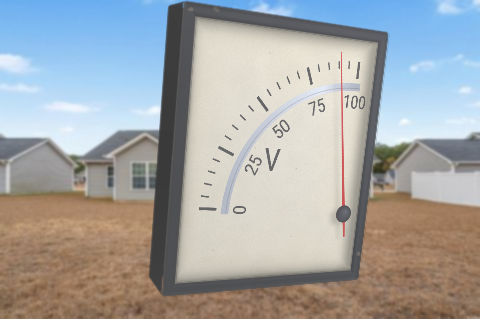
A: 90 V
